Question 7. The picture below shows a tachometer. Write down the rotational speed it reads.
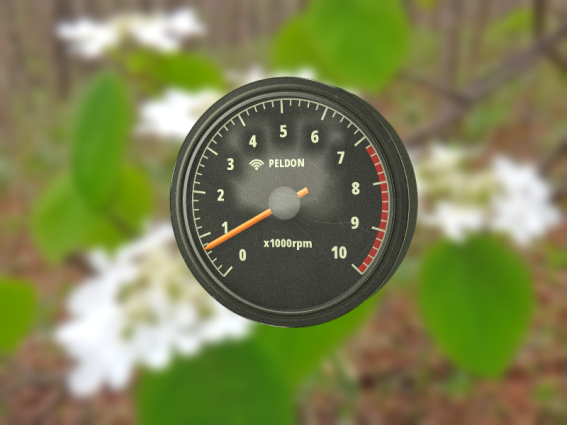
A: 700 rpm
